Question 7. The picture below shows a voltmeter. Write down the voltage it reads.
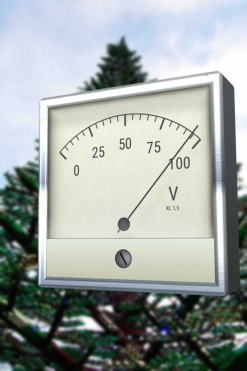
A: 95 V
